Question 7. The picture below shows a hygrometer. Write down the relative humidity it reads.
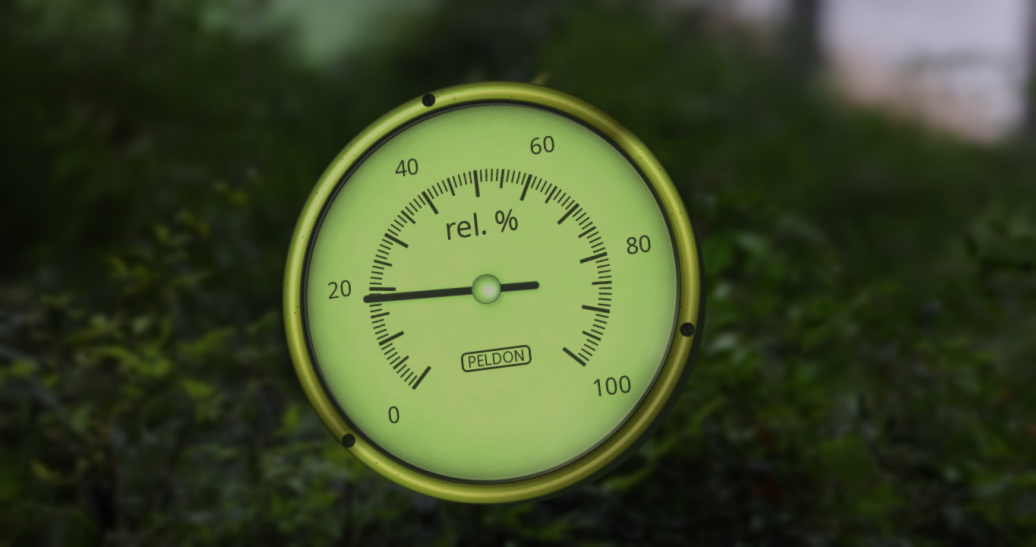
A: 18 %
